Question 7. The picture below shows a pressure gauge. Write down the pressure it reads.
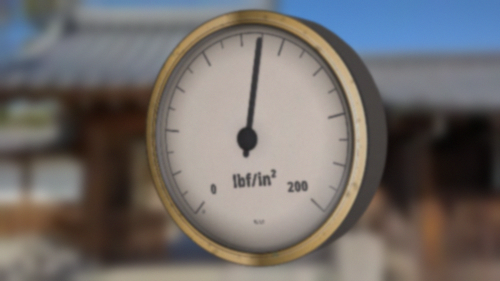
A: 110 psi
